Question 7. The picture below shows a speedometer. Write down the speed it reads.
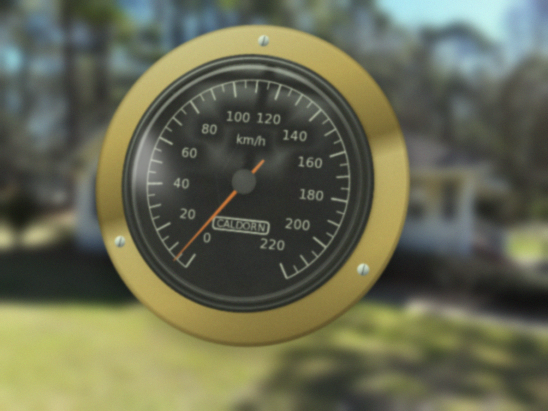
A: 5 km/h
